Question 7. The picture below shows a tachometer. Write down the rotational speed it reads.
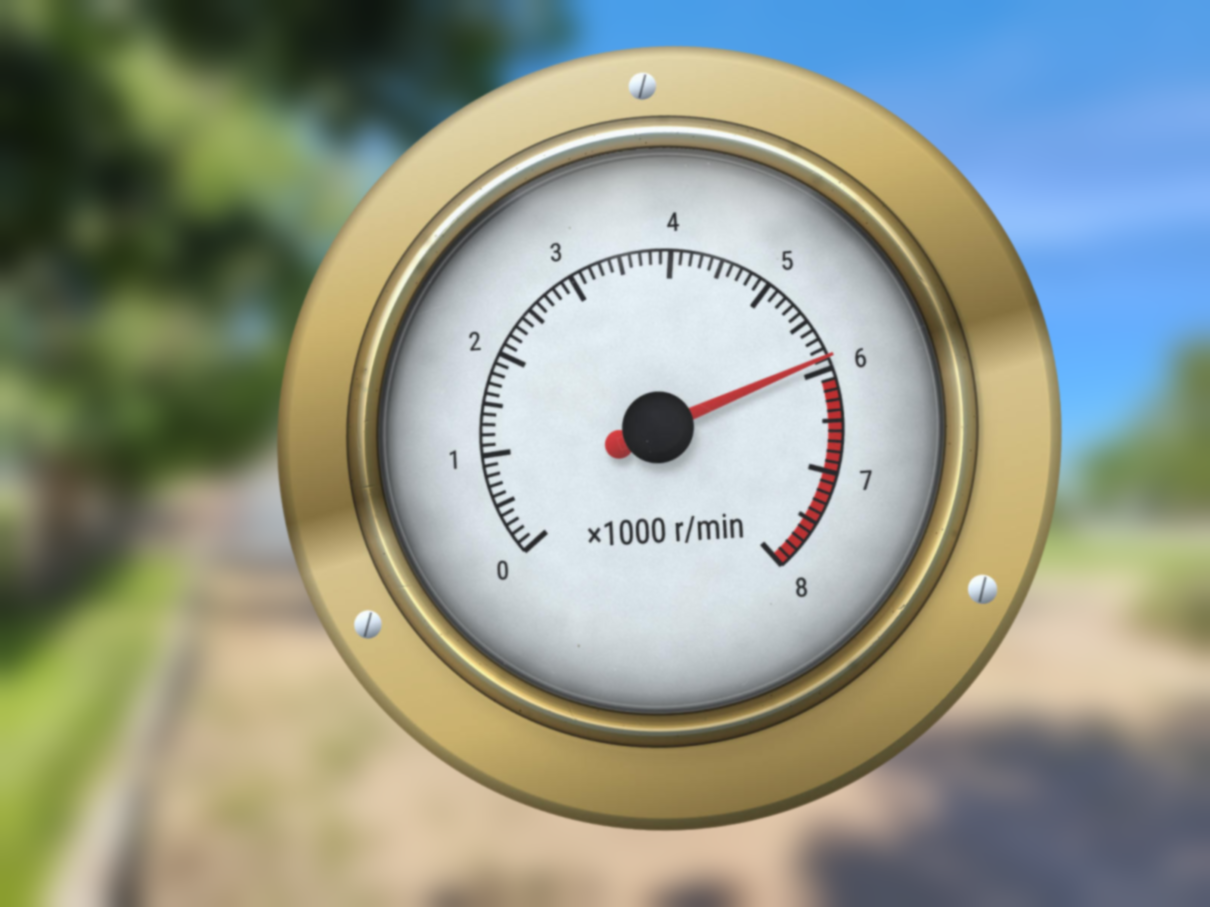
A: 5900 rpm
